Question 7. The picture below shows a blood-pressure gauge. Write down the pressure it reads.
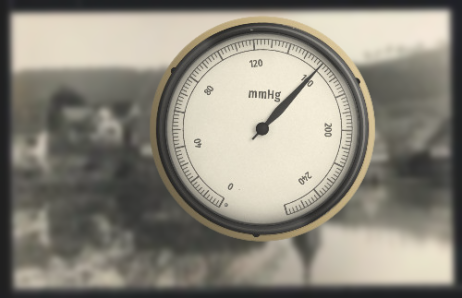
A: 160 mmHg
